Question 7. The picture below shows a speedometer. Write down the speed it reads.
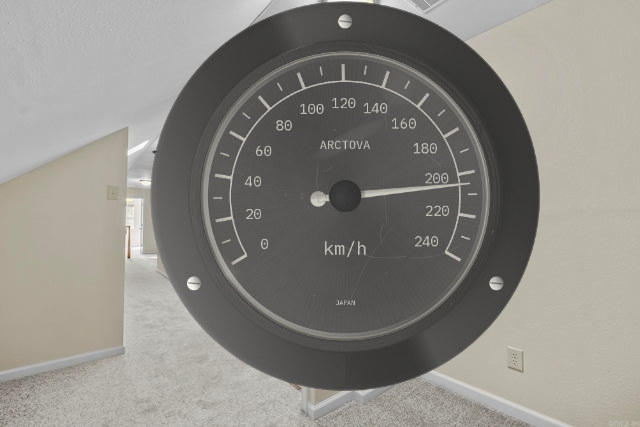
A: 205 km/h
